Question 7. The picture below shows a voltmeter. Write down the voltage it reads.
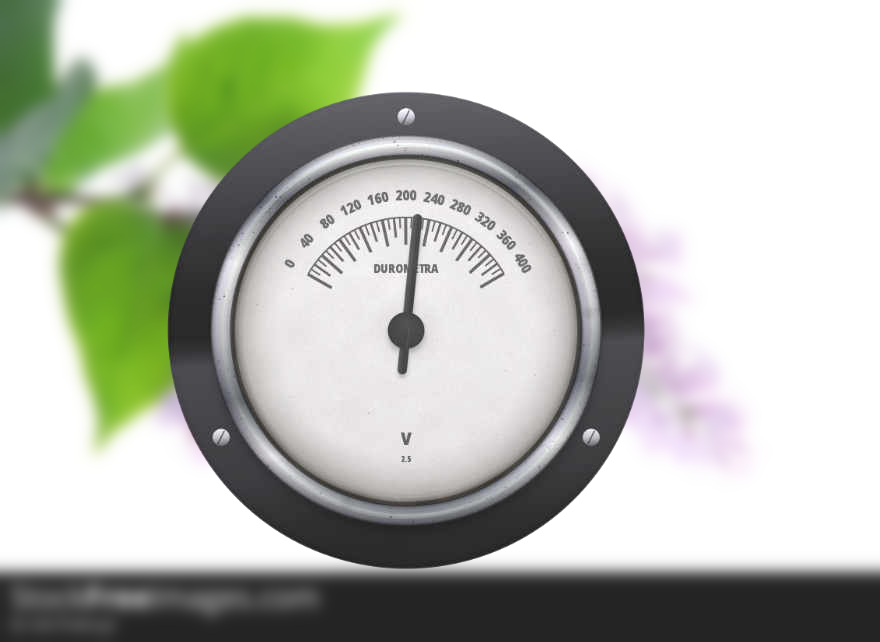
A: 220 V
